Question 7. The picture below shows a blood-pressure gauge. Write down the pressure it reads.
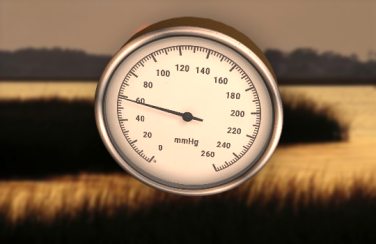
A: 60 mmHg
